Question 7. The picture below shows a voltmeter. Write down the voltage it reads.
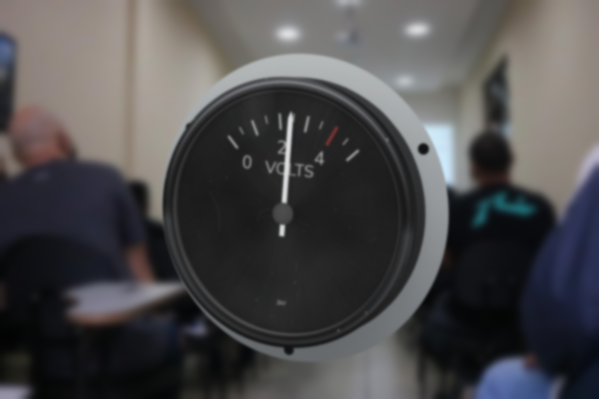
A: 2.5 V
